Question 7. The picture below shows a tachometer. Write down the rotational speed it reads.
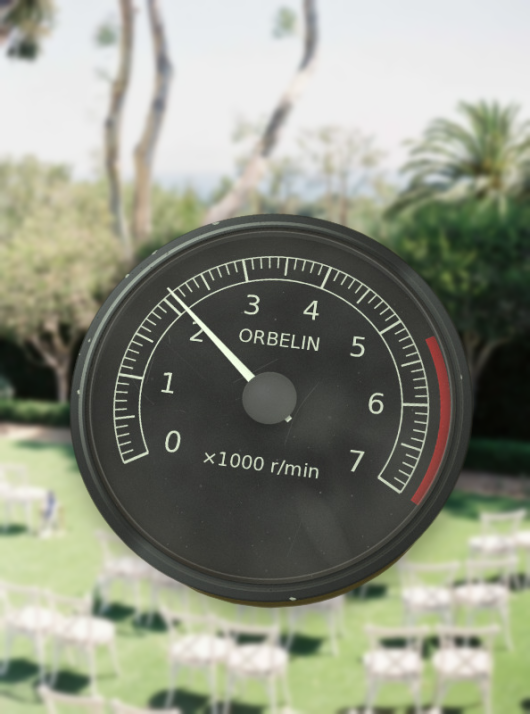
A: 2100 rpm
